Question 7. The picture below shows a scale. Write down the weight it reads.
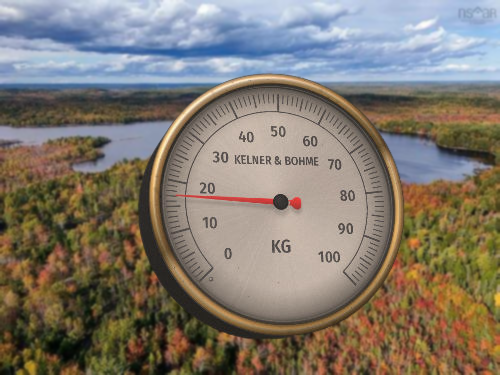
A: 17 kg
